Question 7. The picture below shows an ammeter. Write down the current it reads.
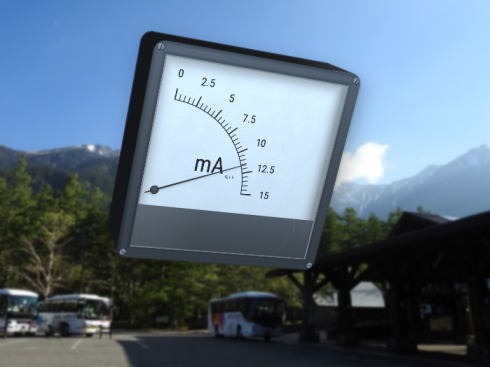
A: 11.5 mA
